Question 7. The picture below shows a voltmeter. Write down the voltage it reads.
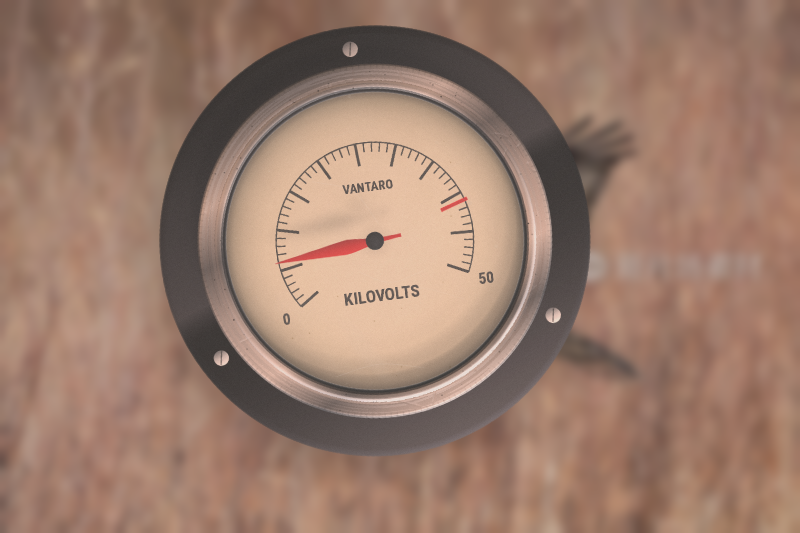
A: 6 kV
